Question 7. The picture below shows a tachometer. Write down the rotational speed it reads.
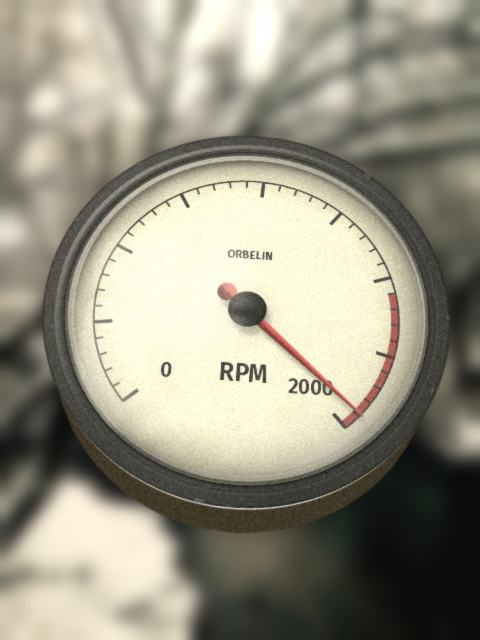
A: 1950 rpm
